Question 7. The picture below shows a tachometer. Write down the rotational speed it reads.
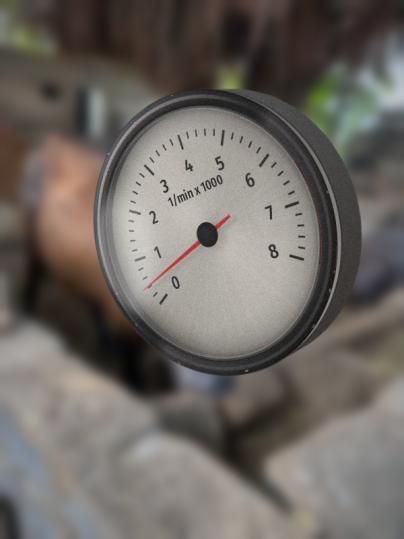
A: 400 rpm
